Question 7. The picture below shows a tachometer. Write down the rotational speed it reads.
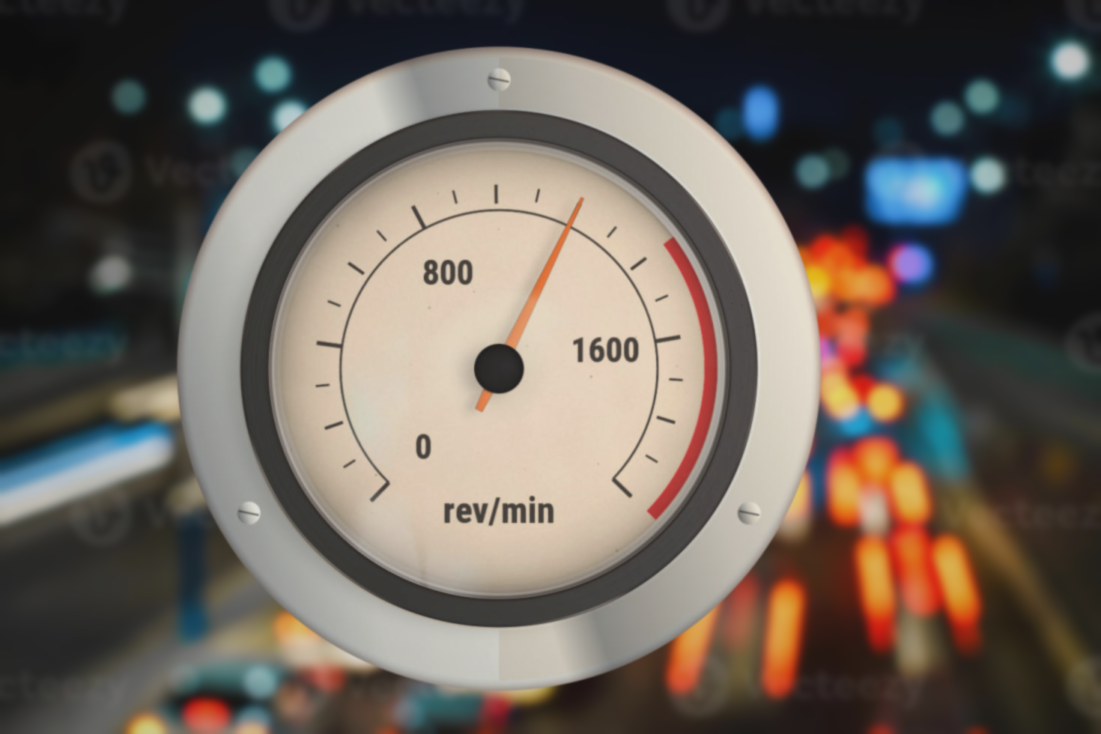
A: 1200 rpm
